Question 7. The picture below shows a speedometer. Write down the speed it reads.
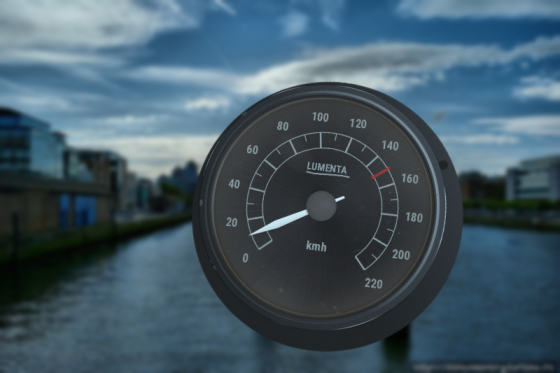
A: 10 km/h
